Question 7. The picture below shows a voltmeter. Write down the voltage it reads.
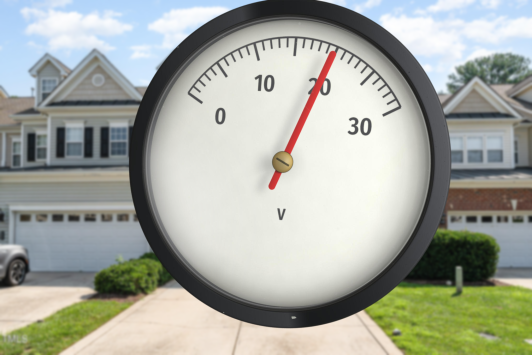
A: 20 V
